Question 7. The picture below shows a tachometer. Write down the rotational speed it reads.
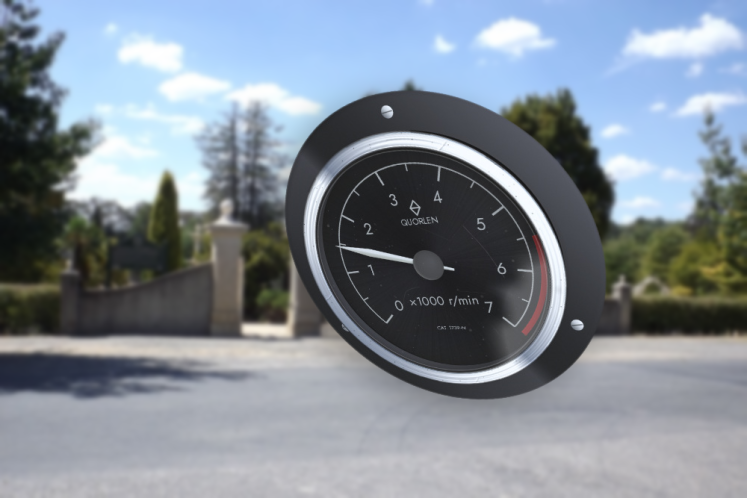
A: 1500 rpm
